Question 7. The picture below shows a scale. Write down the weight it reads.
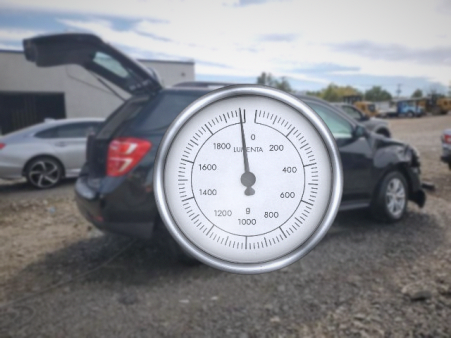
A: 1980 g
